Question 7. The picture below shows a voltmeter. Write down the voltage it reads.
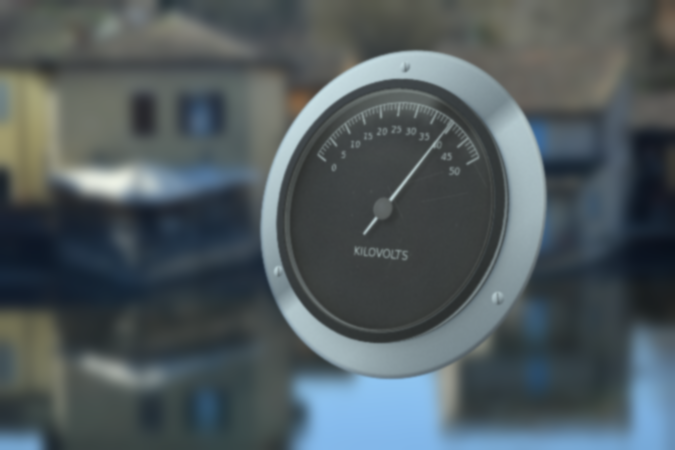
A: 40 kV
